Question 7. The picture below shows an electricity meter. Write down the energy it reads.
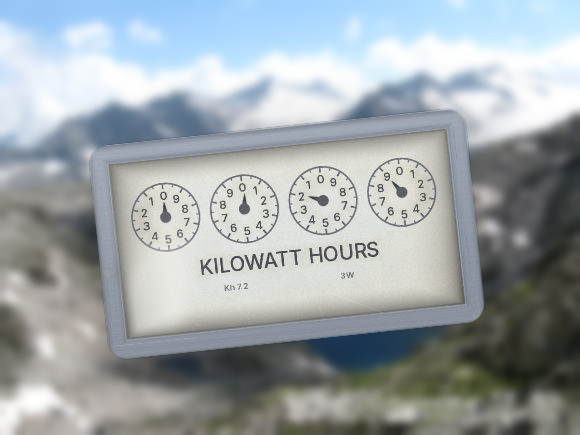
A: 19 kWh
